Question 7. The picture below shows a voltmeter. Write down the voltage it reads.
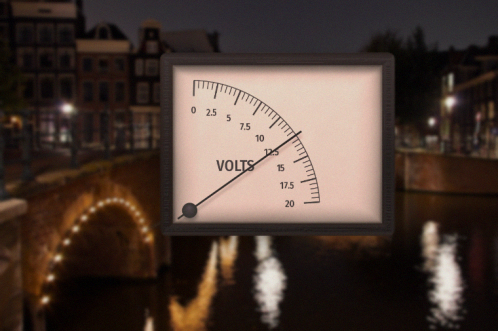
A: 12.5 V
